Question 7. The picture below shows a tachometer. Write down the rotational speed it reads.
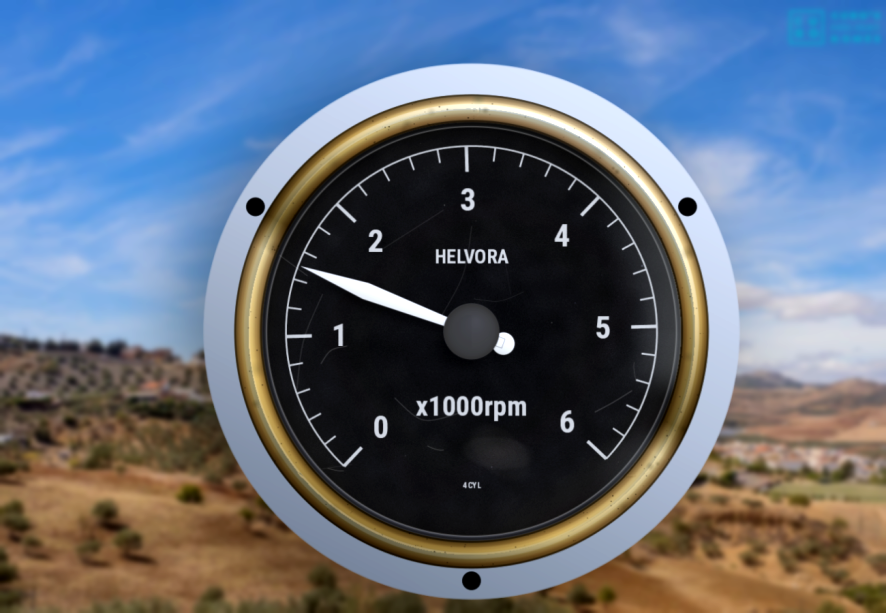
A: 1500 rpm
